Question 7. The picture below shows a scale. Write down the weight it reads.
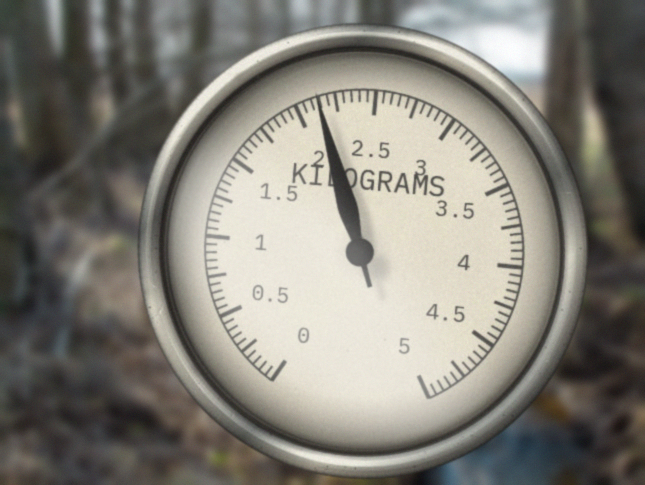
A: 2.15 kg
